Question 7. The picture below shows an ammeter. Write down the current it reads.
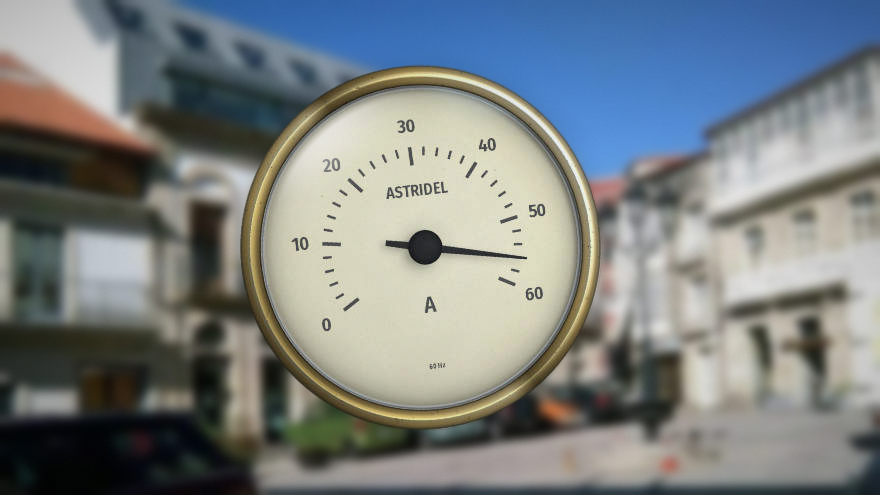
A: 56 A
